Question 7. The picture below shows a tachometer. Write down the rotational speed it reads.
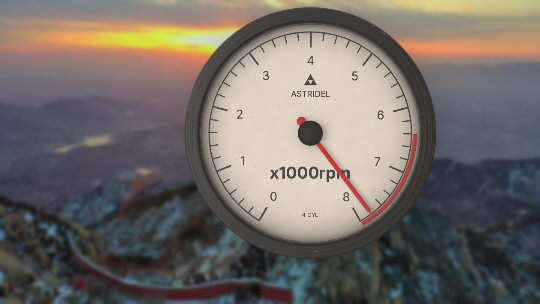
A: 7800 rpm
